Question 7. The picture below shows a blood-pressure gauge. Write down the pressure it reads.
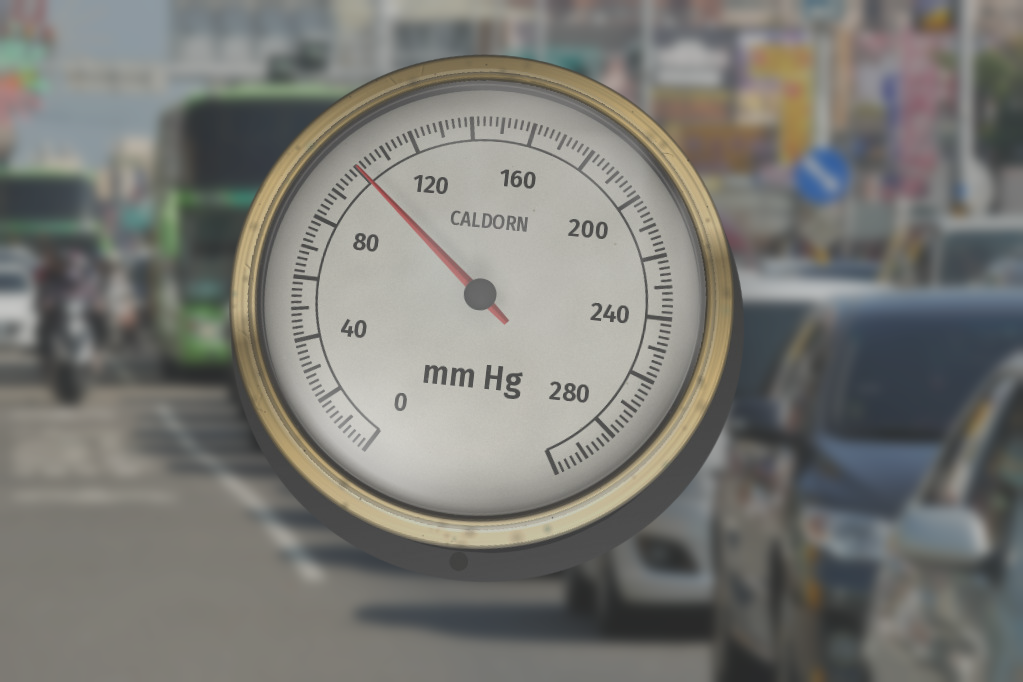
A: 100 mmHg
